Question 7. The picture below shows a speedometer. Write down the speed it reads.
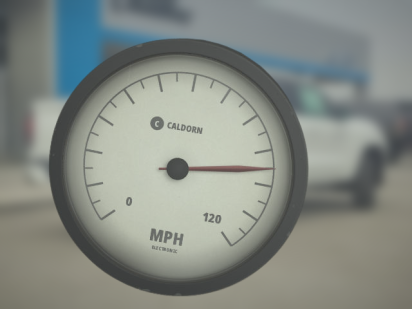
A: 95 mph
